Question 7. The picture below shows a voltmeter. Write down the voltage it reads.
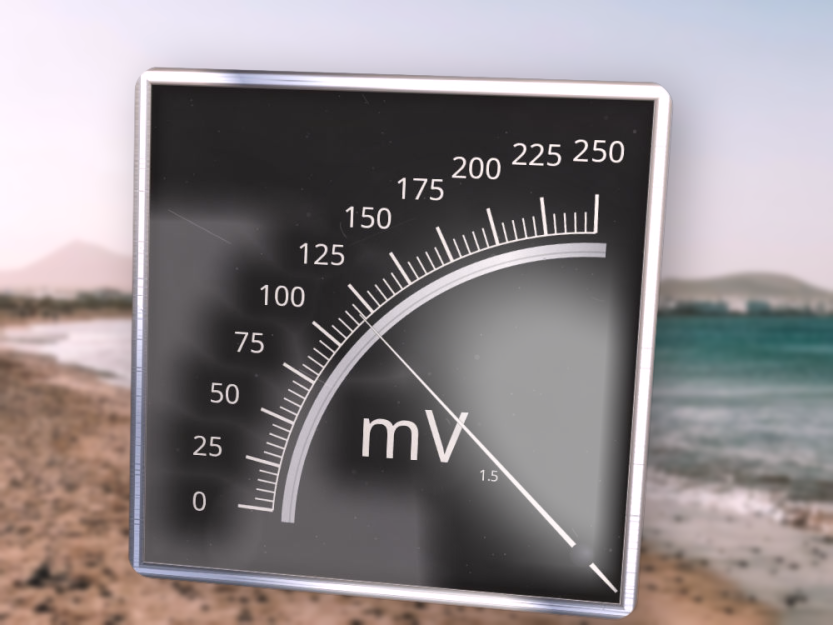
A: 120 mV
